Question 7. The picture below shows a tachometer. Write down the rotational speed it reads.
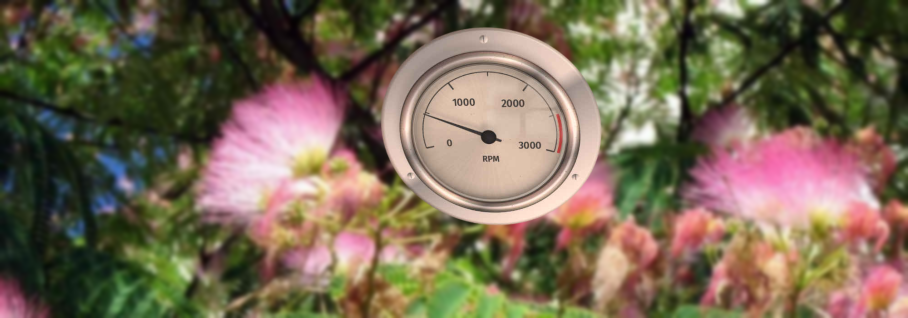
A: 500 rpm
